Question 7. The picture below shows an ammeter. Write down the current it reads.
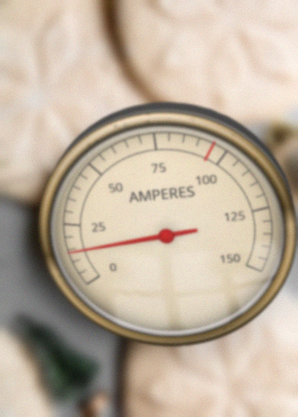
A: 15 A
